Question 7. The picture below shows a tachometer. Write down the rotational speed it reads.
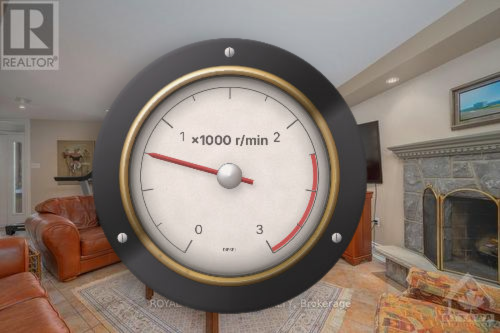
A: 750 rpm
